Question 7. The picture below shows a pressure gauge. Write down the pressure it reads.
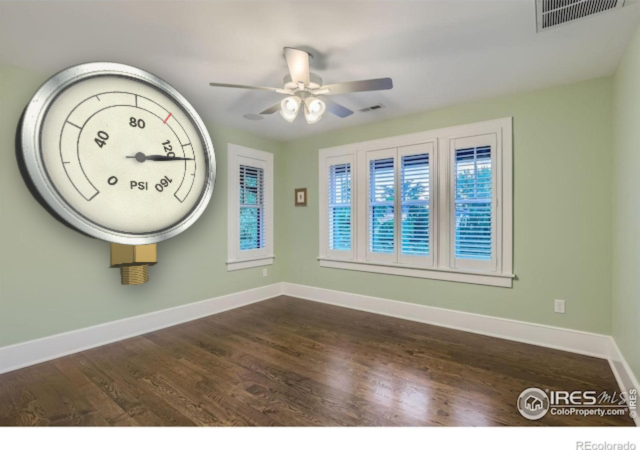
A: 130 psi
